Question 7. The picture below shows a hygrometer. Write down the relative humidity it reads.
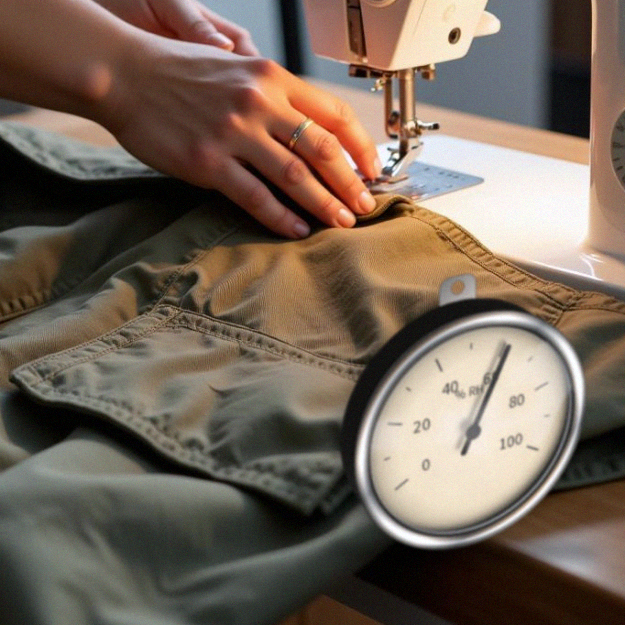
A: 60 %
